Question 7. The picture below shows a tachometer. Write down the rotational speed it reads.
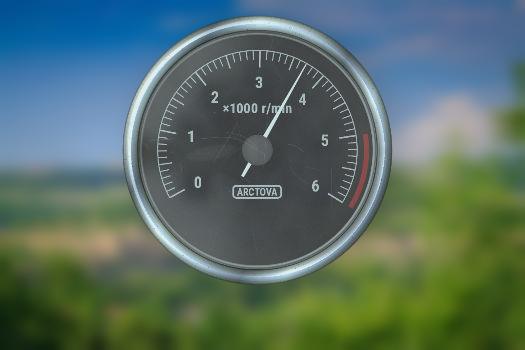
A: 3700 rpm
